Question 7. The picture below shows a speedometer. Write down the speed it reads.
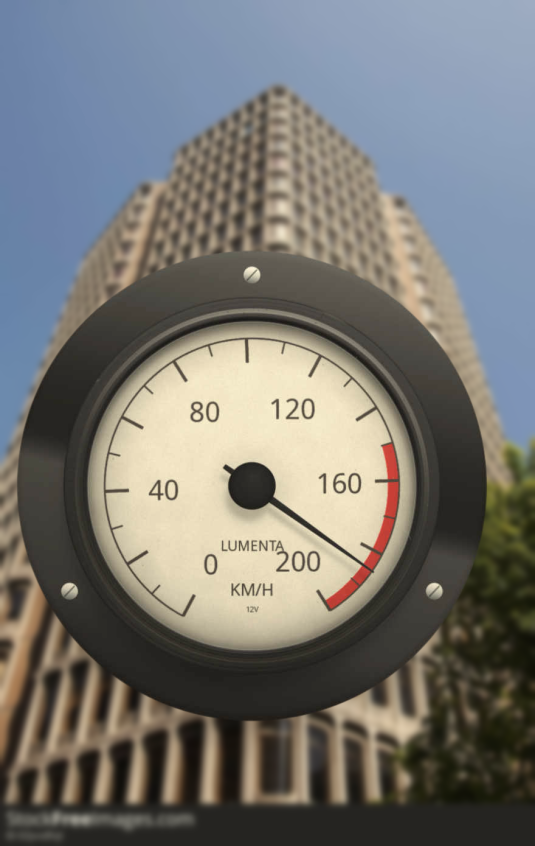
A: 185 km/h
